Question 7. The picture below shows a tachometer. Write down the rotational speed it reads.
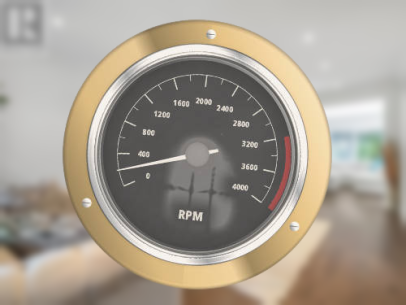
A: 200 rpm
